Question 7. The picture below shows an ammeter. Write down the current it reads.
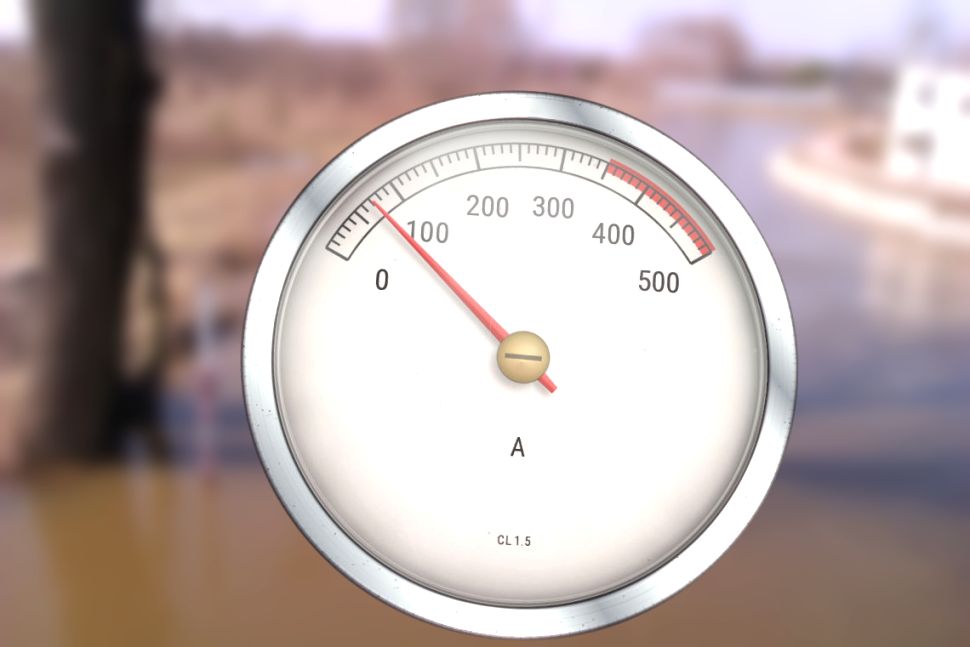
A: 70 A
